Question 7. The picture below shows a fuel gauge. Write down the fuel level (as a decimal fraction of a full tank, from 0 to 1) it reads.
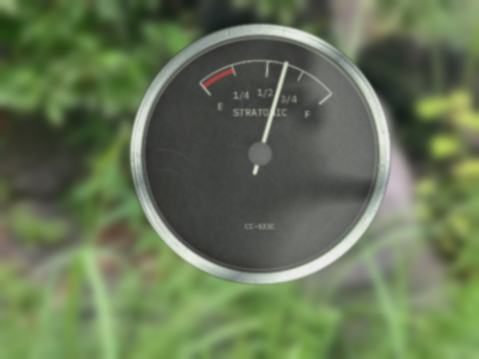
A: 0.625
